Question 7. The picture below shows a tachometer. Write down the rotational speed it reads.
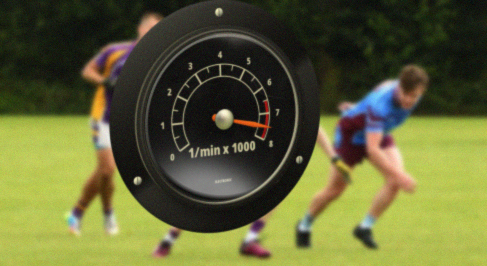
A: 7500 rpm
